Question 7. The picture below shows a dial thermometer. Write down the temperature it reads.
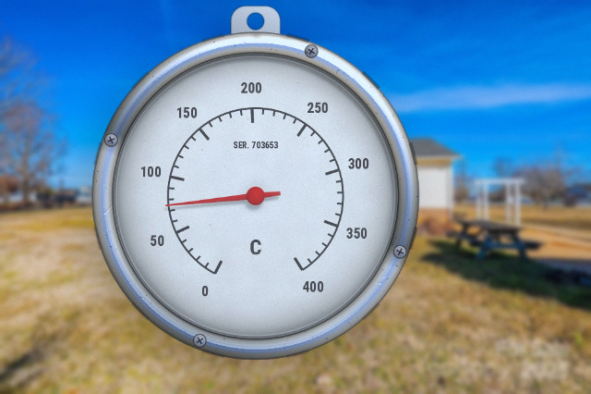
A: 75 °C
